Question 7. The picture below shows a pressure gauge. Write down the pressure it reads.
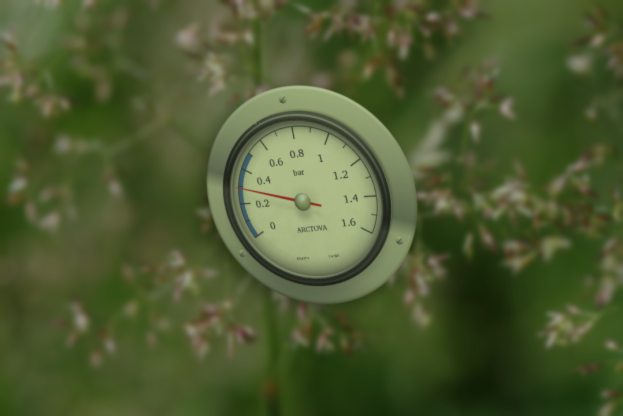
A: 0.3 bar
